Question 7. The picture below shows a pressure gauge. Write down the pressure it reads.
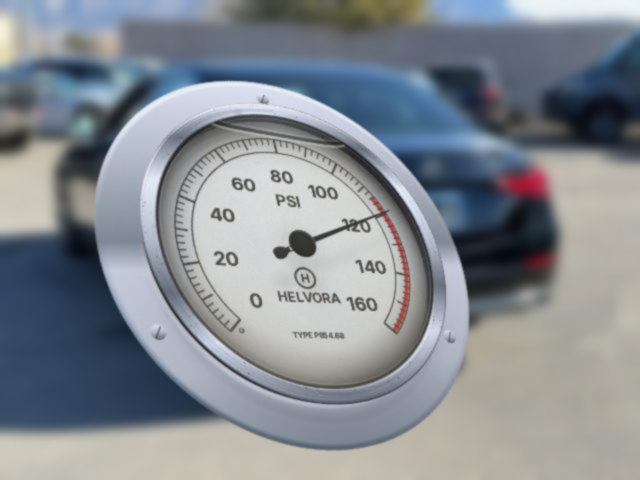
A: 120 psi
